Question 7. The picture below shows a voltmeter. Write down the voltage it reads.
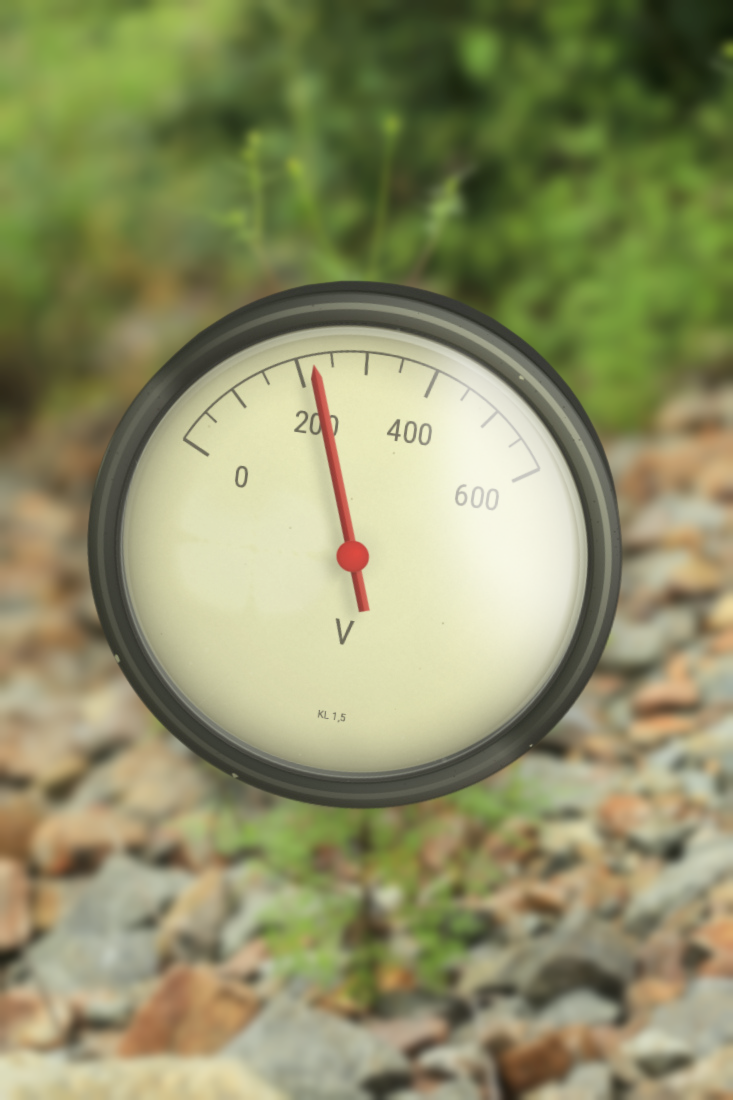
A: 225 V
